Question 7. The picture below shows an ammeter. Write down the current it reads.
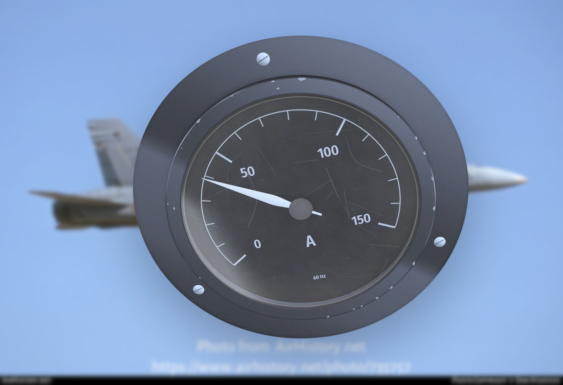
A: 40 A
